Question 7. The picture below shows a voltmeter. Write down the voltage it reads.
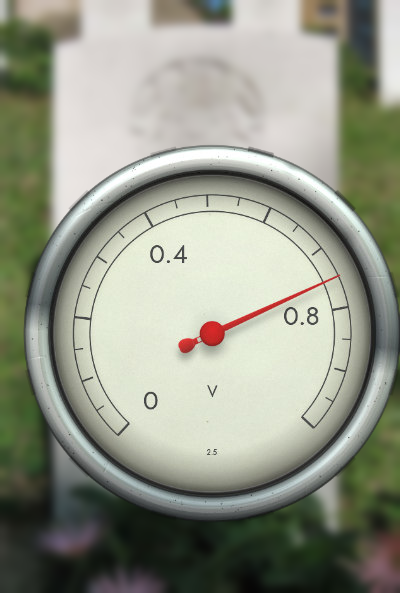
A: 0.75 V
